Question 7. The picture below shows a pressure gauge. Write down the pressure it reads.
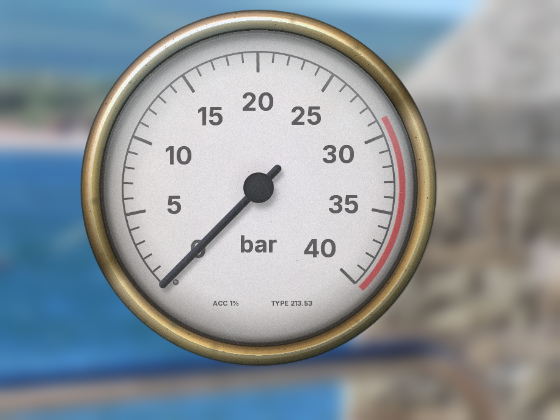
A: 0 bar
